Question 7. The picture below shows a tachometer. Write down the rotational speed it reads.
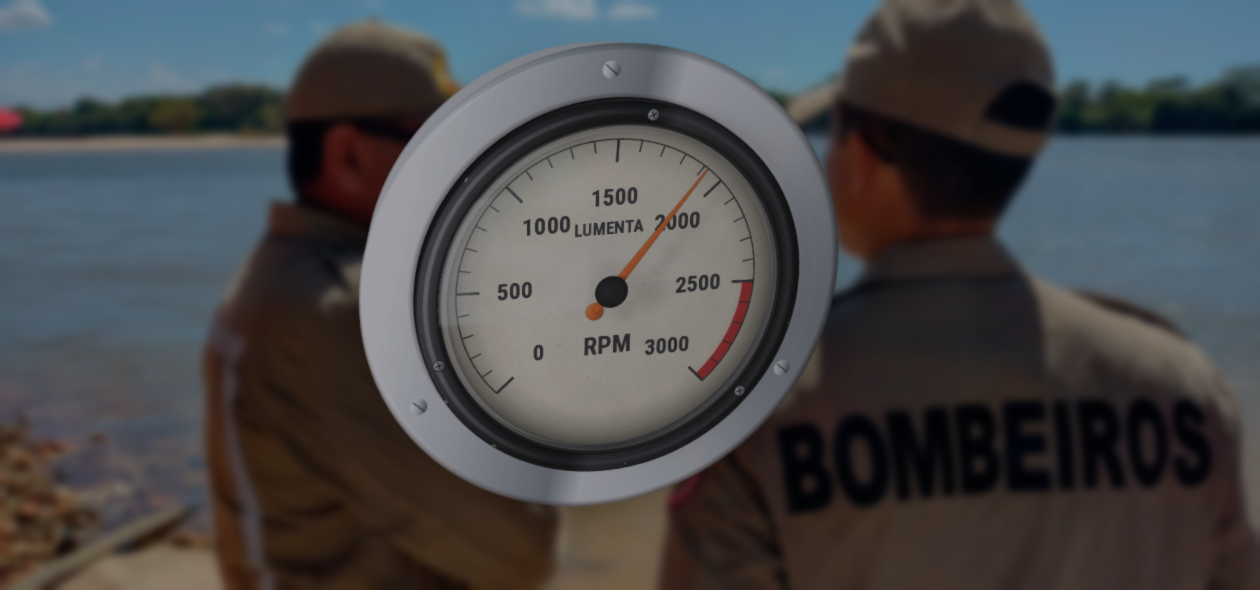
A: 1900 rpm
